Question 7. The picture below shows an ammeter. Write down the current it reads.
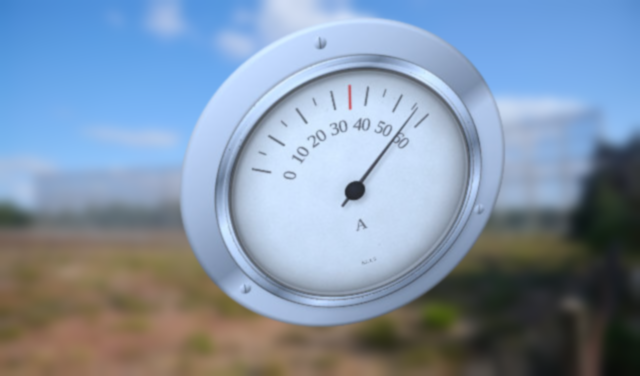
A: 55 A
